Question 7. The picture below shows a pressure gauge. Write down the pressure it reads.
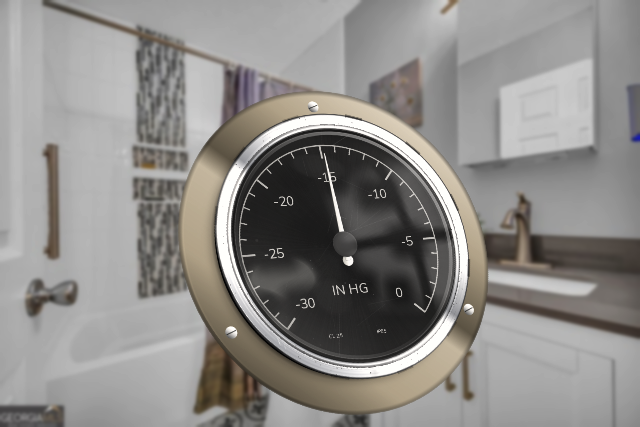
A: -15 inHg
